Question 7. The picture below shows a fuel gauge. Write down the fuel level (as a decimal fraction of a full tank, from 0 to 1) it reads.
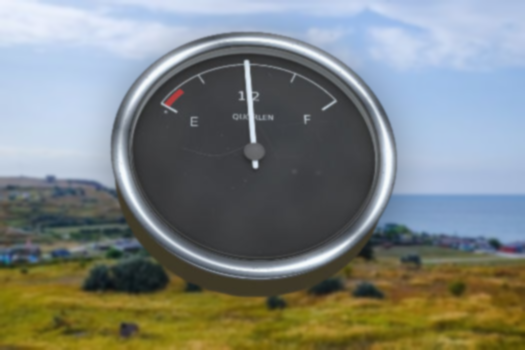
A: 0.5
